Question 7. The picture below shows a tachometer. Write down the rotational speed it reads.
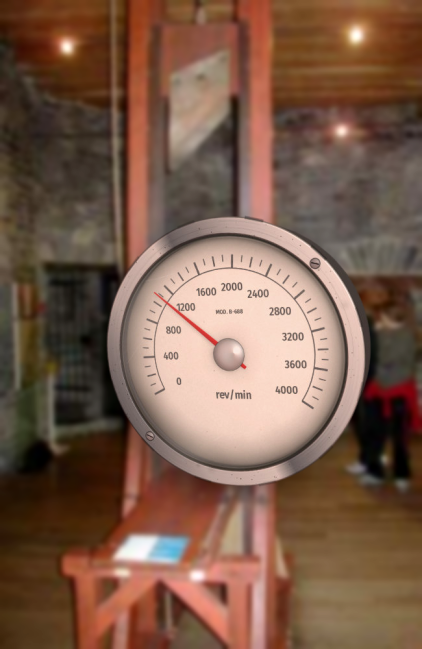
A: 1100 rpm
